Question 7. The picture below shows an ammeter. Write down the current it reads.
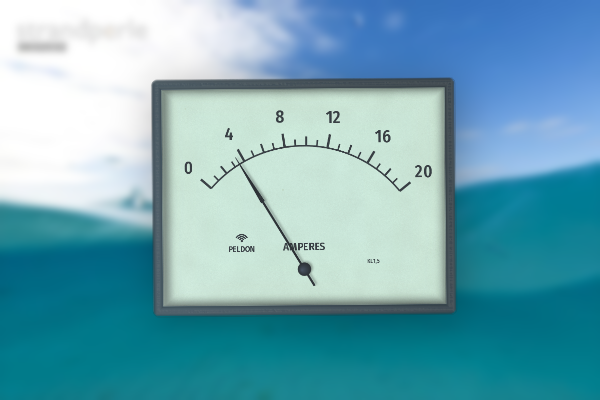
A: 3.5 A
